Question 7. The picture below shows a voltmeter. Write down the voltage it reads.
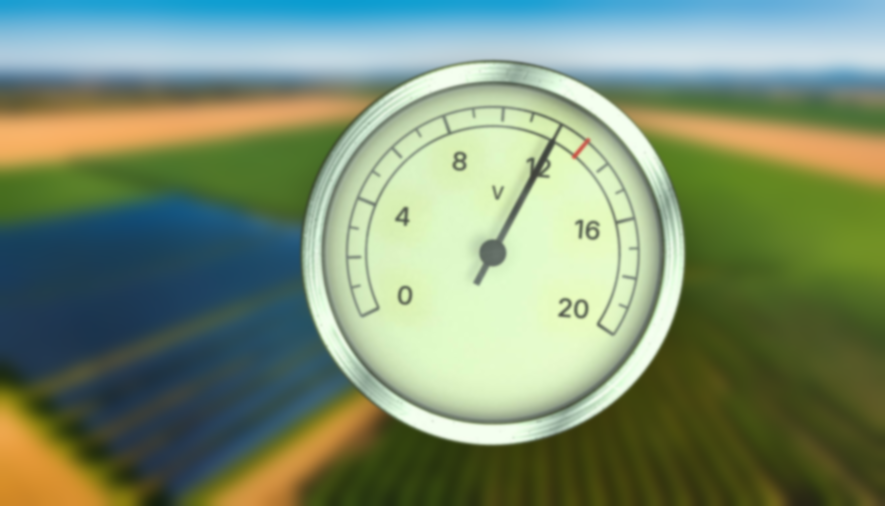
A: 12 V
